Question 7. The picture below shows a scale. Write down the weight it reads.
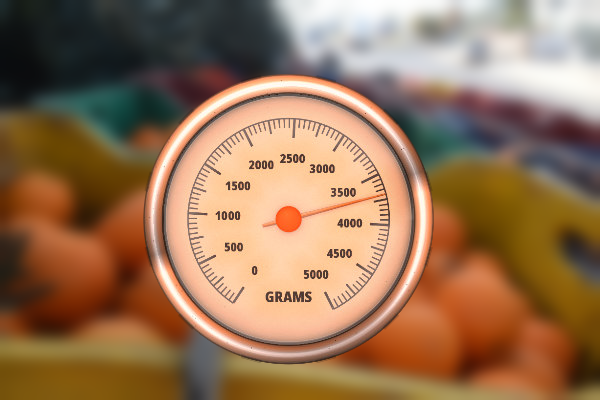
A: 3700 g
